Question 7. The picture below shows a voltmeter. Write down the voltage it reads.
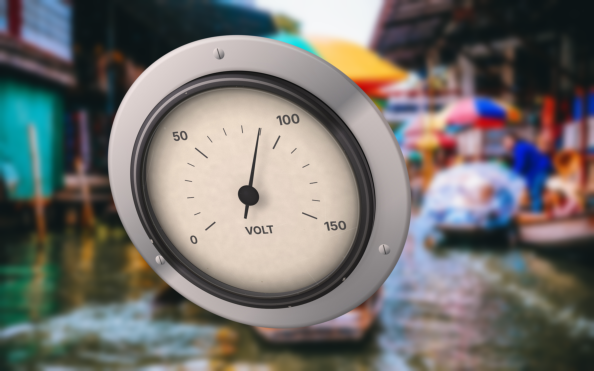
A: 90 V
